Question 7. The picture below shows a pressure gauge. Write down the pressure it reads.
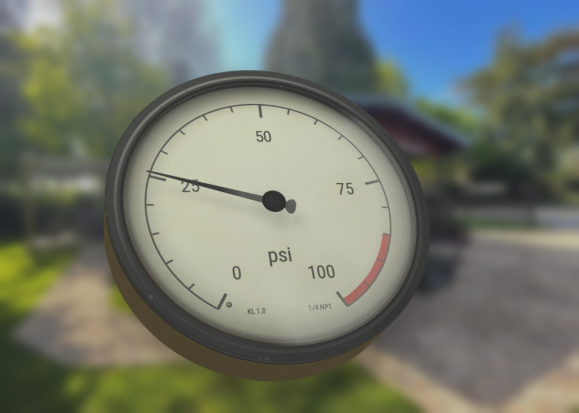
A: 25 psi
